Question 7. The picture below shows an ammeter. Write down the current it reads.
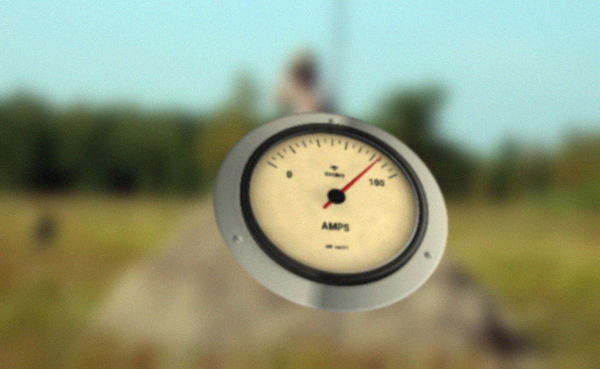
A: 85 A
